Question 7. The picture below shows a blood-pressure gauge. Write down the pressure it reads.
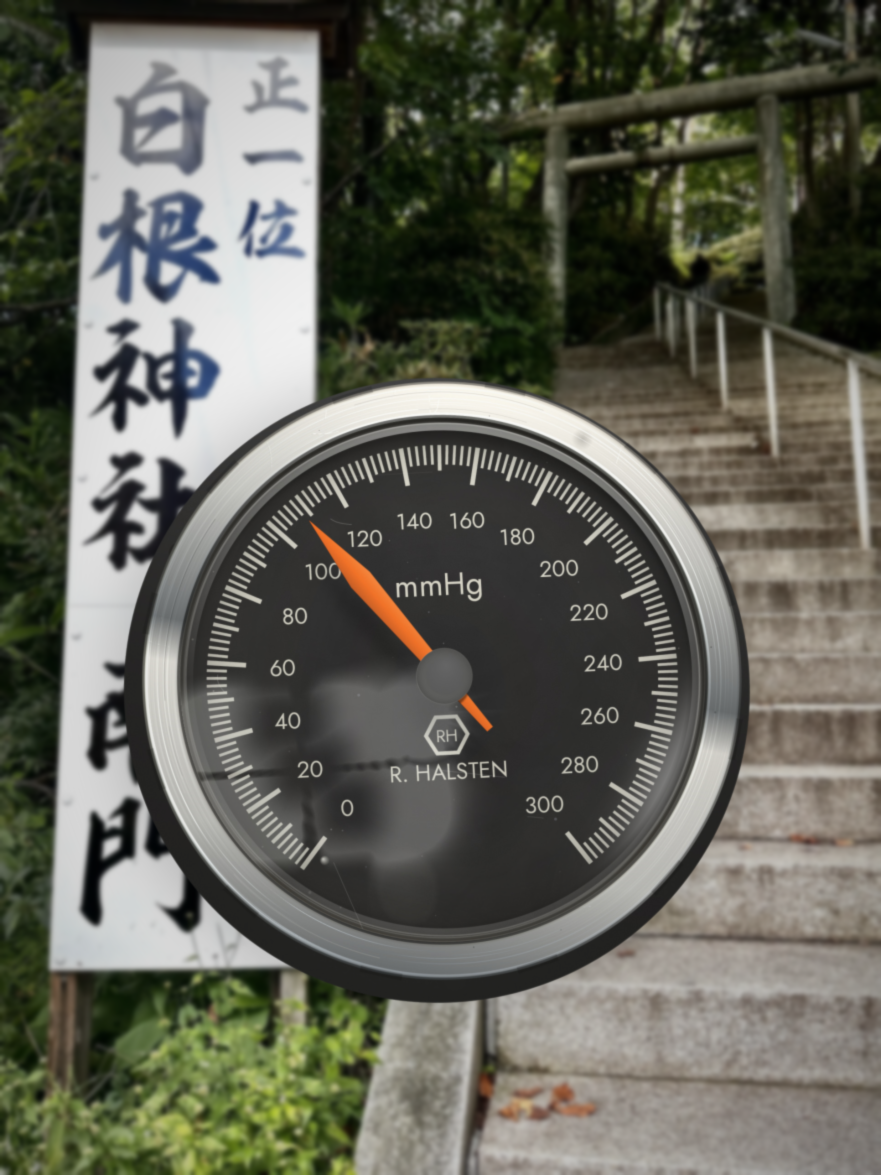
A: 108 mmHg
